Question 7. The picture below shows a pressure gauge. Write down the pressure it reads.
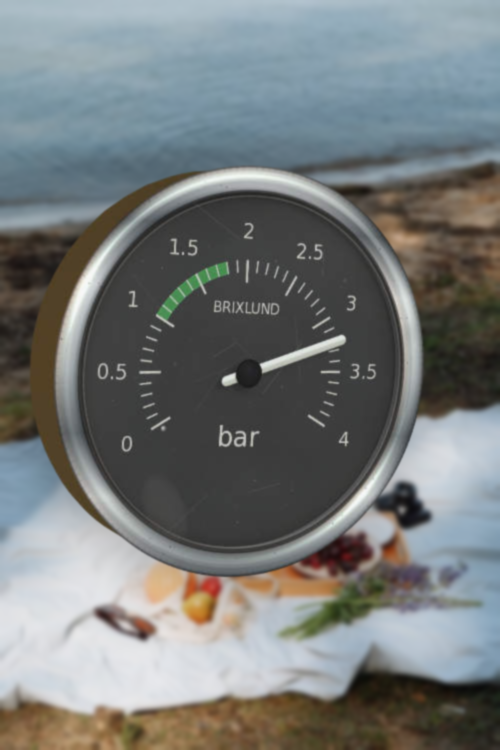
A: 3.2 bar
